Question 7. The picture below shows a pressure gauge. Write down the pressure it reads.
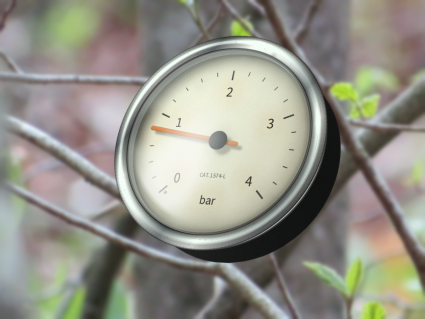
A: 0.8 bar
